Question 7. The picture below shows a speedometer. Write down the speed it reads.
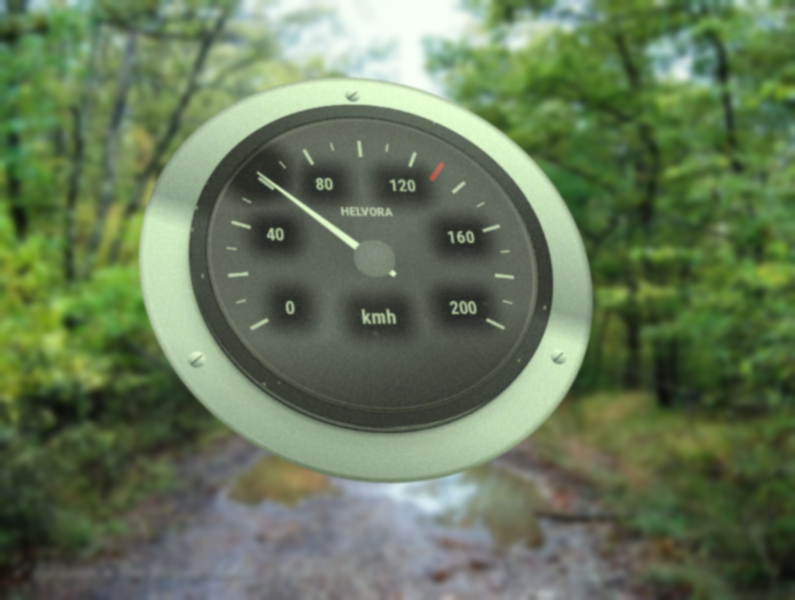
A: 60 km/h
